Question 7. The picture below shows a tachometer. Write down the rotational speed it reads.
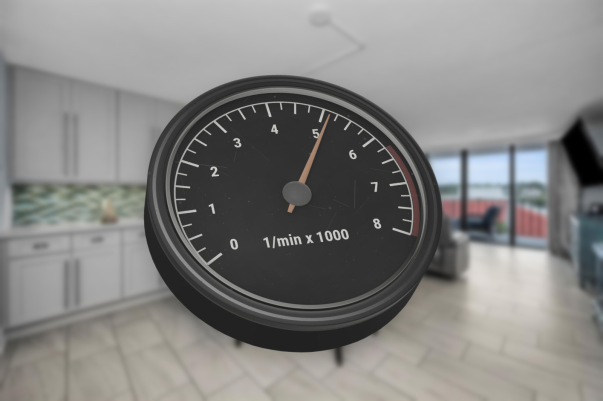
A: 5125 rpm
